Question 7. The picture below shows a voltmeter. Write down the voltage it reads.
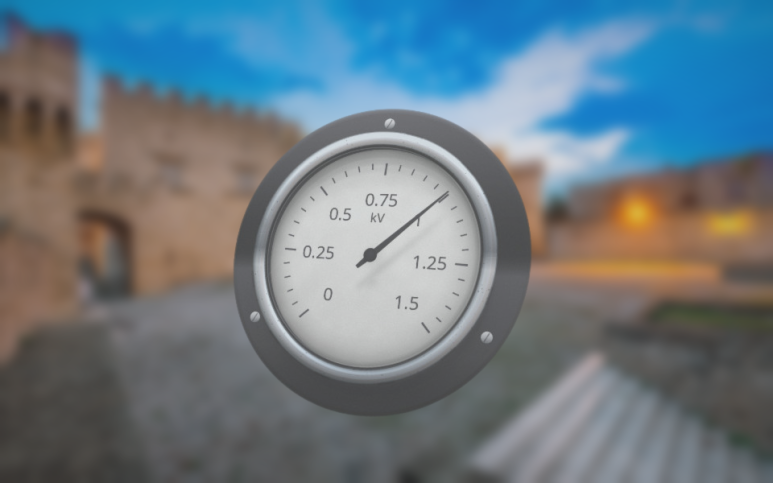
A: 1 kV
